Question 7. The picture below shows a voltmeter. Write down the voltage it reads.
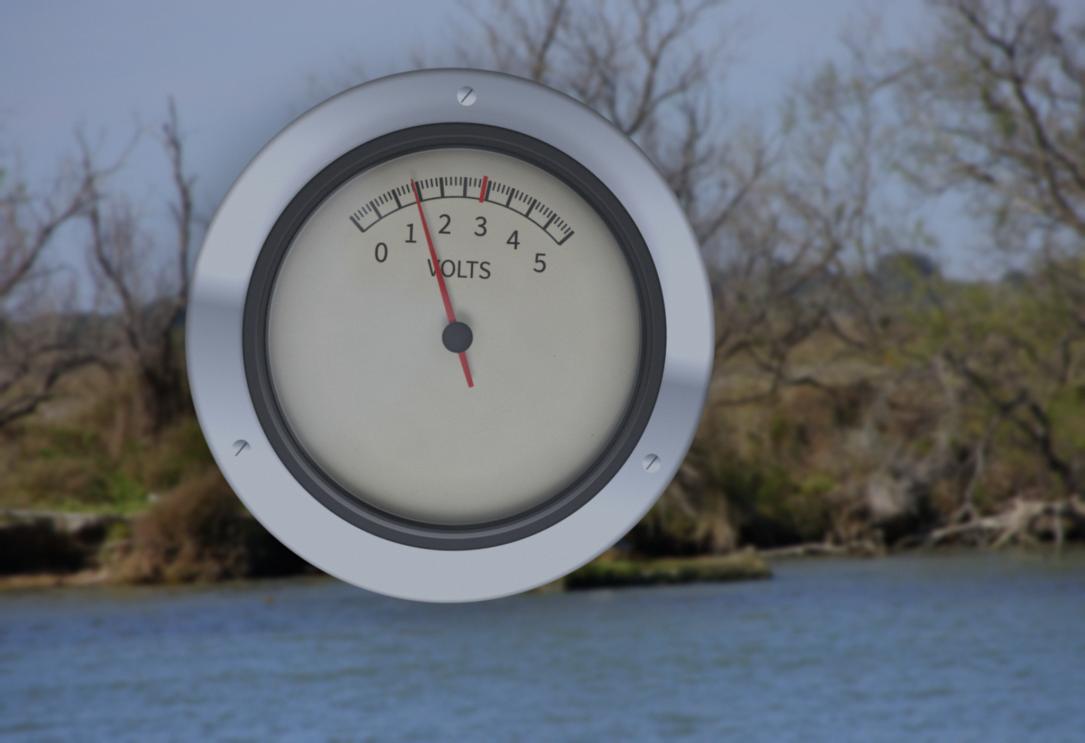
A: 1.4 V
